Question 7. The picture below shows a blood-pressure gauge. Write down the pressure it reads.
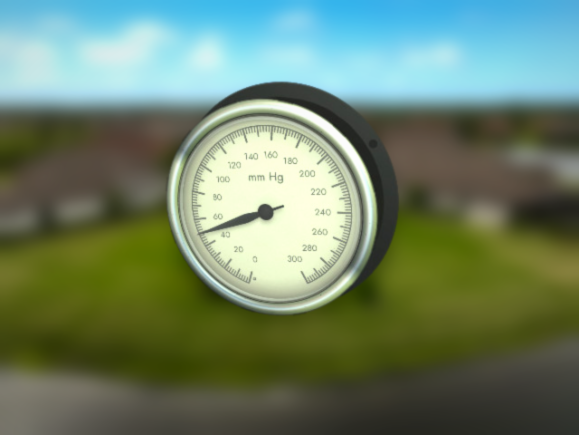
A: 50 mmHg
